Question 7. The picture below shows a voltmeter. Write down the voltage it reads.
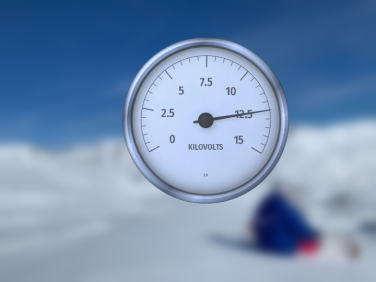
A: 12.5 kV
